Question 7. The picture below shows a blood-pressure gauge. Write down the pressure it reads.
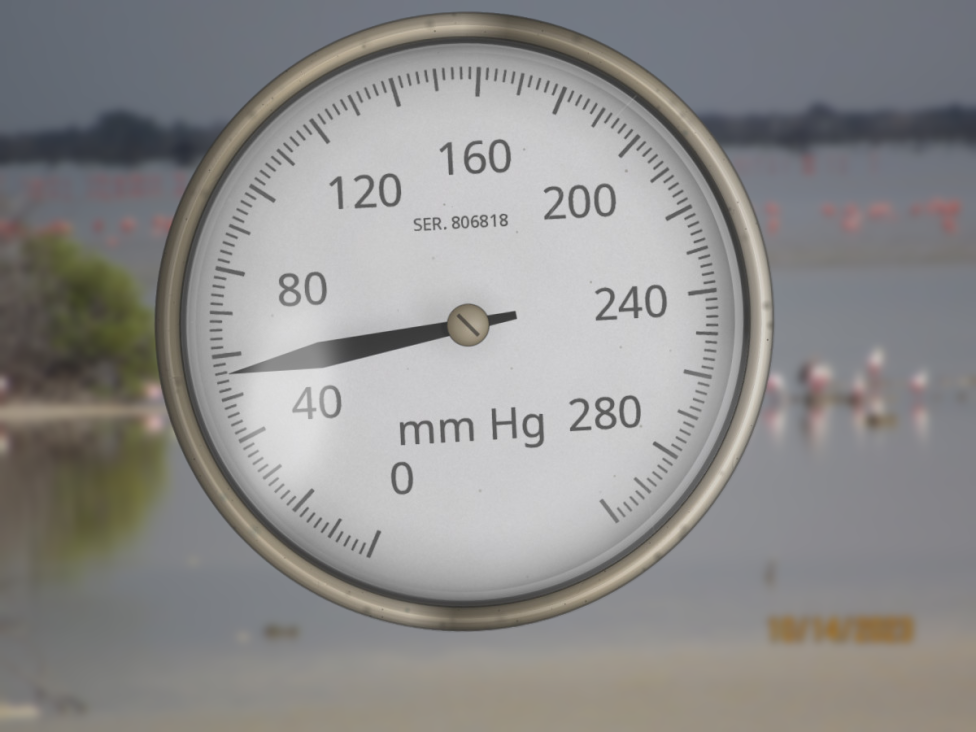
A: 56 mmHg
